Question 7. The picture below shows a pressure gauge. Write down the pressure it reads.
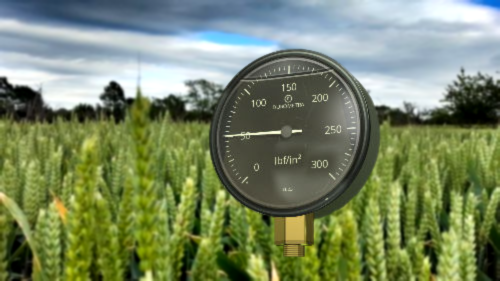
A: 50 psi
